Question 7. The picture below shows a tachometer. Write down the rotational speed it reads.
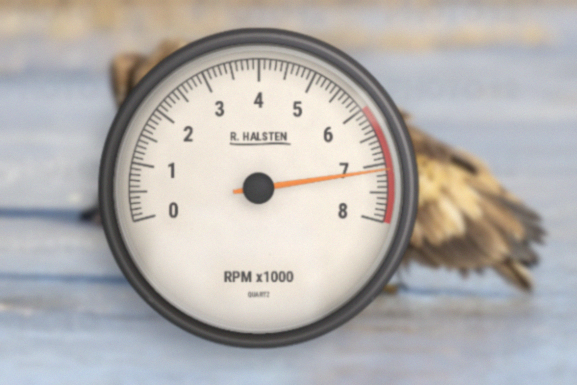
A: 7100 rpm
